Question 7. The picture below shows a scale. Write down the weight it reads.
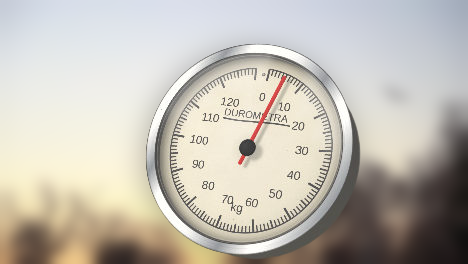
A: 5 kg
